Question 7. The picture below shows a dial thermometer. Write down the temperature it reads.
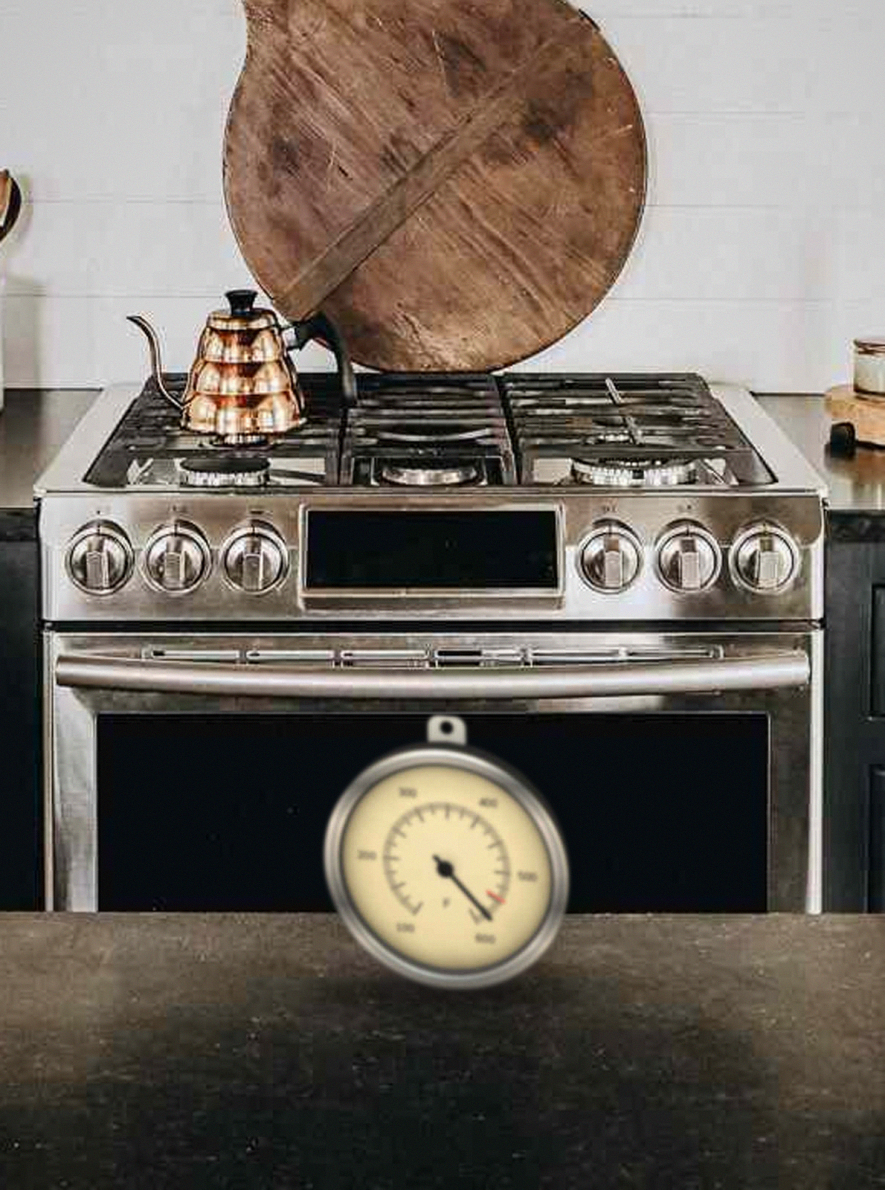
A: 575 °F
